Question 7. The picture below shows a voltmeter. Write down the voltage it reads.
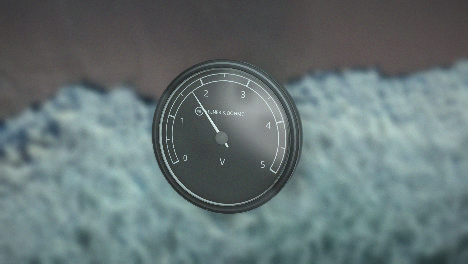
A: 1.75 V
